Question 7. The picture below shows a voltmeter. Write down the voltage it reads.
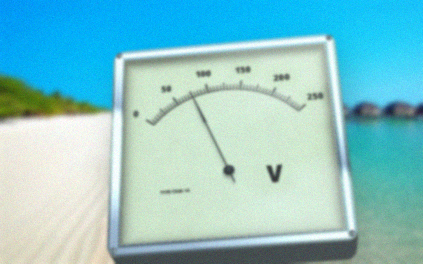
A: 75 V
